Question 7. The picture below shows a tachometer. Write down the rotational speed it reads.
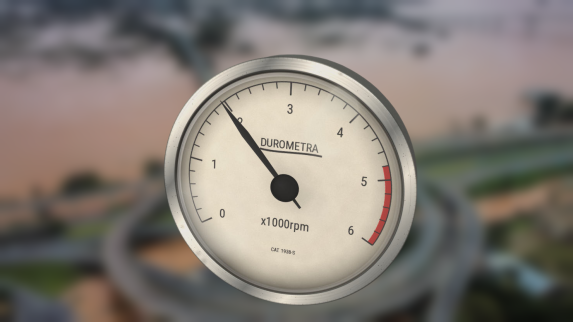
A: 2000 rpm
